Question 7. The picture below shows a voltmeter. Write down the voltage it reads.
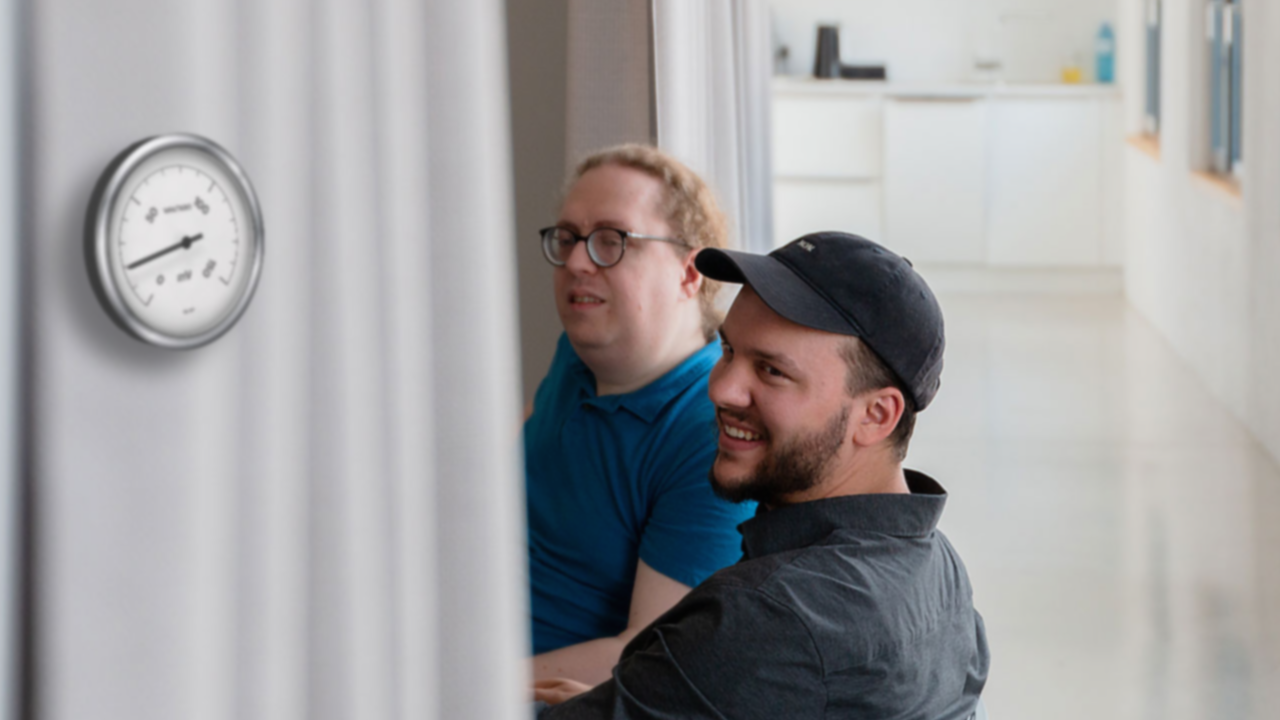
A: 20 mV
